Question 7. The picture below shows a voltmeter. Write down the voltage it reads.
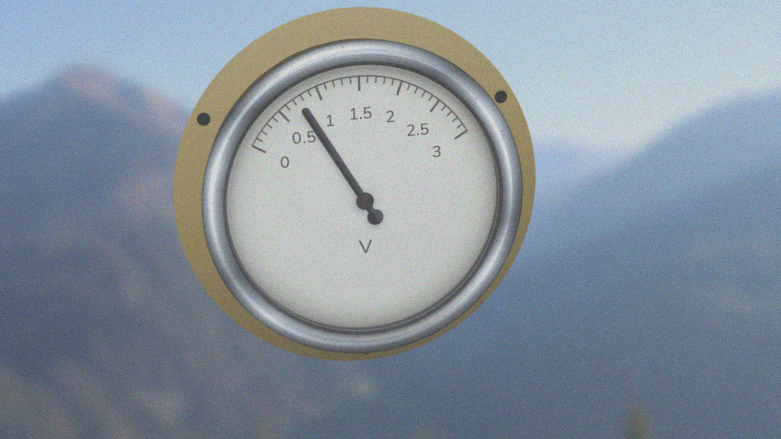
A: 0.75 V
